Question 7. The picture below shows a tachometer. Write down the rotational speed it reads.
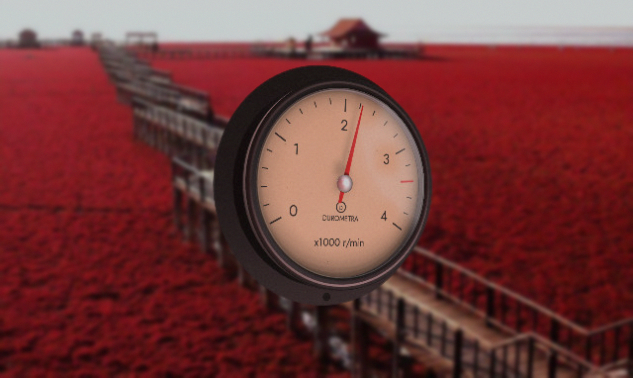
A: 2200 rpm
